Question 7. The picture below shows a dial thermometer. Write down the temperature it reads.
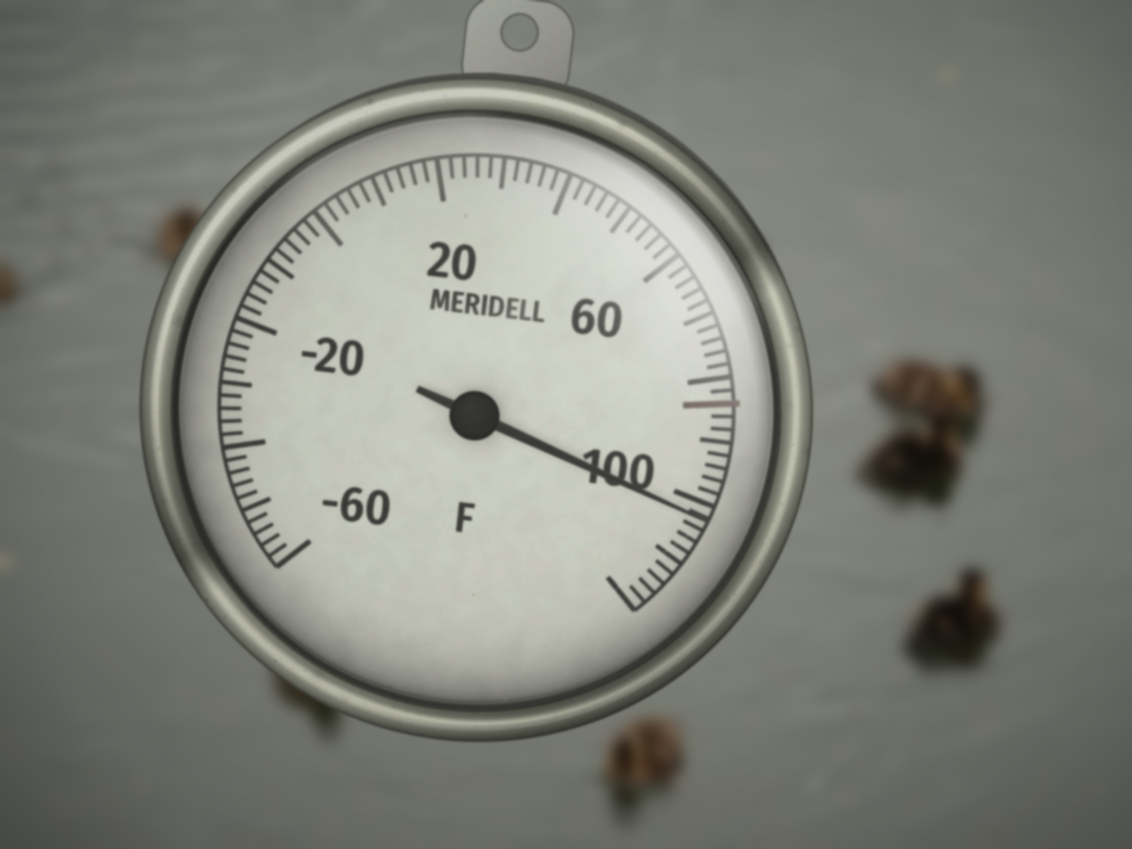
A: 102 °F
